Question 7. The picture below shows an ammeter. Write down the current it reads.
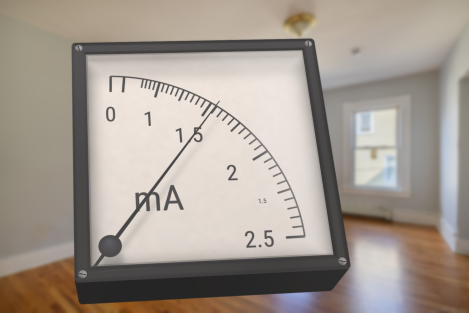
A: 1.55 mA
